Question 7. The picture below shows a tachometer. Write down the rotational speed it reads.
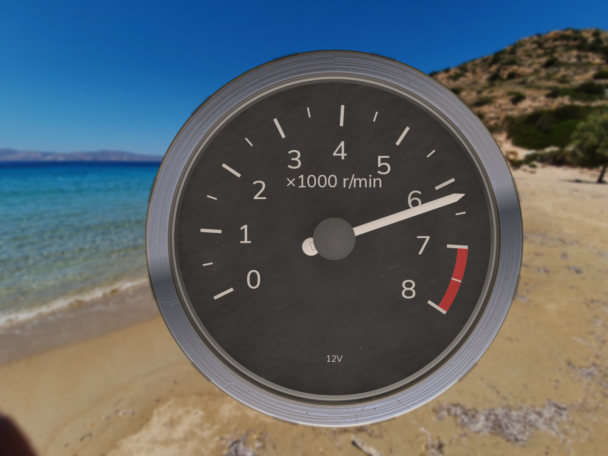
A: 6250 rpm
